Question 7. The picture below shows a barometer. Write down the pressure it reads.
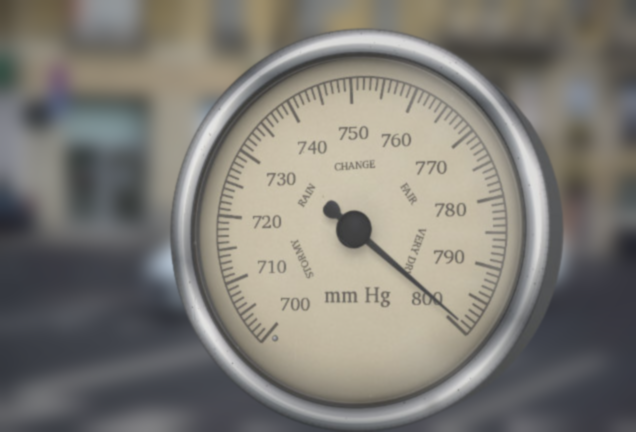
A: 799 mmHg
